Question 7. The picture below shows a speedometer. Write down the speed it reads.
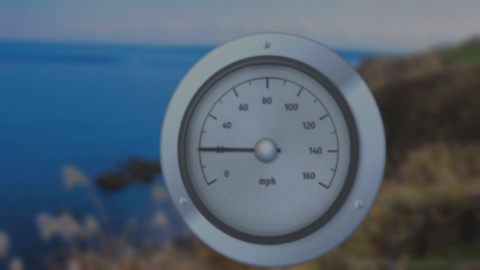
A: 20 mph
